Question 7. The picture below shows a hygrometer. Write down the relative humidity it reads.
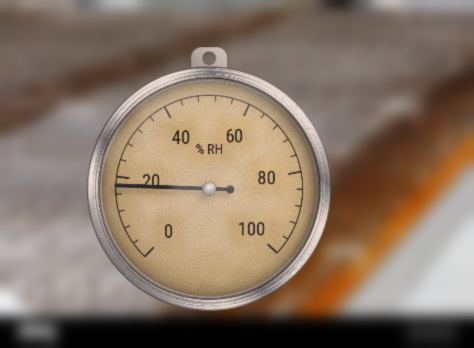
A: 18 %
